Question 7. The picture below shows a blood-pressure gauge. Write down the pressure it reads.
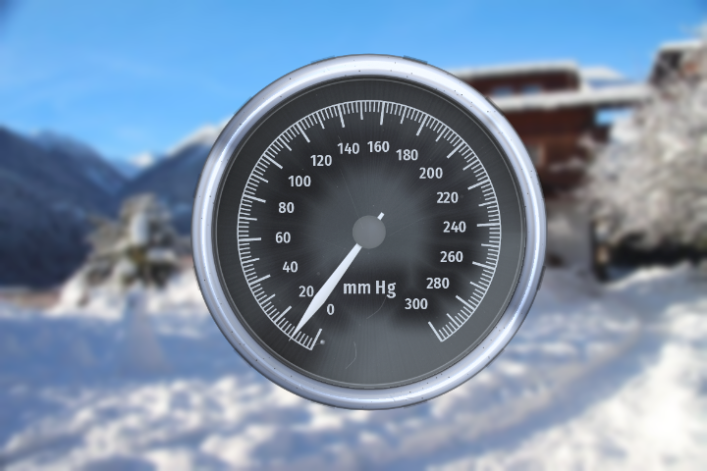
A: 10 mmHg
